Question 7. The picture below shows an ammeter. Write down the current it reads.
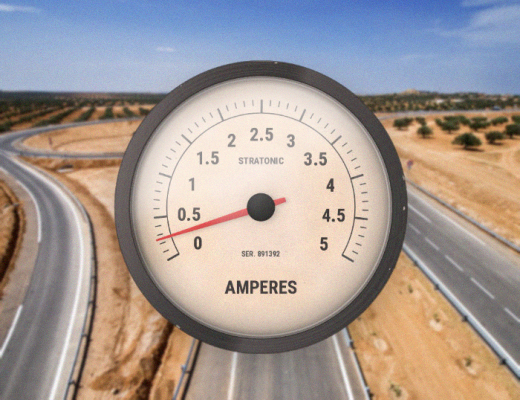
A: 0.25 A
